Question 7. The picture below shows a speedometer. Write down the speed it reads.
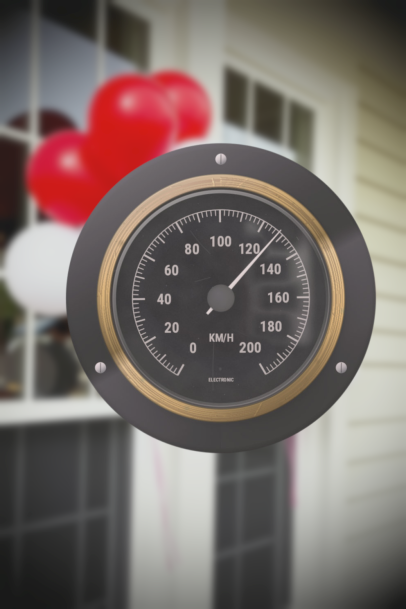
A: 128 km/h
